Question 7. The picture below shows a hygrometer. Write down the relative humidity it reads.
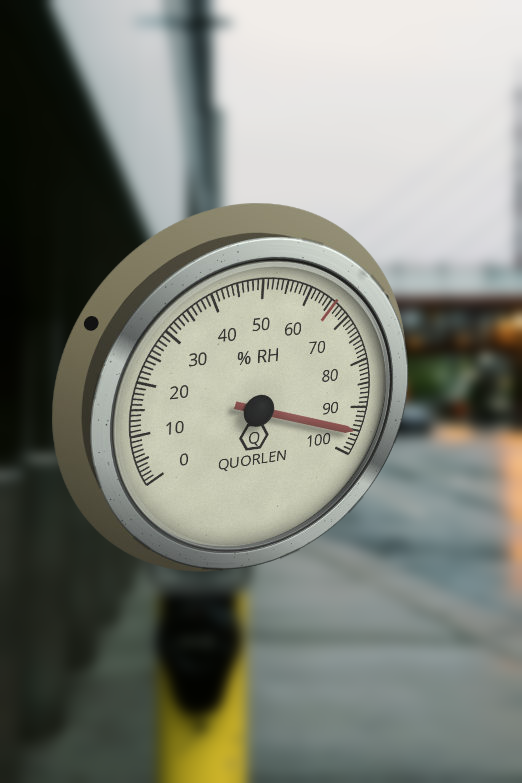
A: 95 %
